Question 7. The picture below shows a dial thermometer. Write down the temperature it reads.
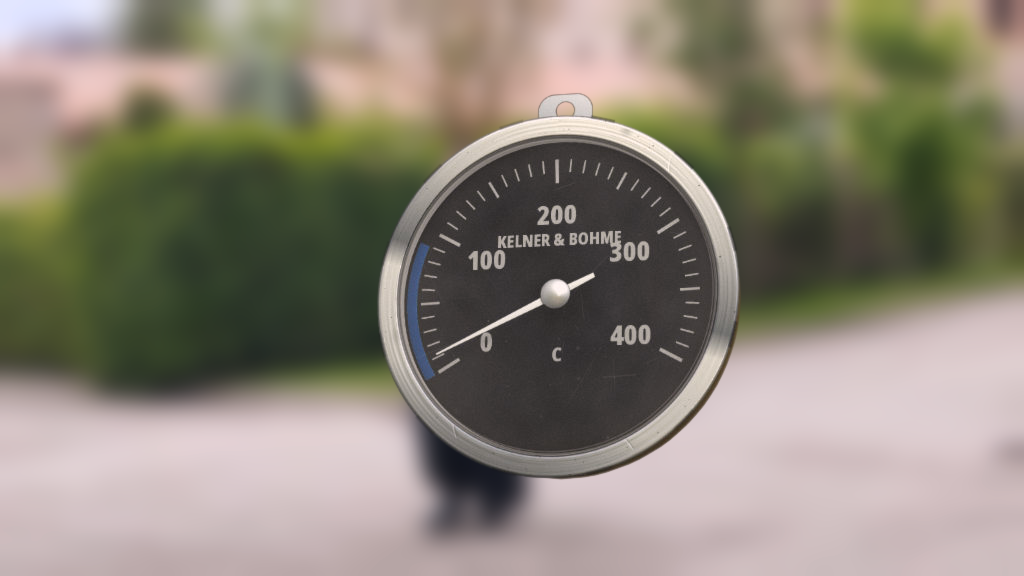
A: 10 °C
